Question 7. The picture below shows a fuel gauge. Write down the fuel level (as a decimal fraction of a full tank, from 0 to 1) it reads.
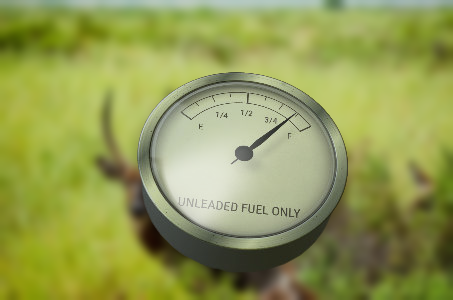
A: 0.875
